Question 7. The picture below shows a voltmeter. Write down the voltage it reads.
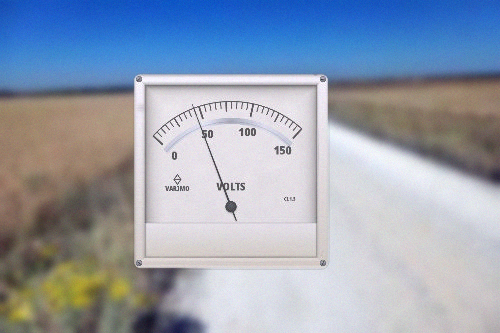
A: 45 V
